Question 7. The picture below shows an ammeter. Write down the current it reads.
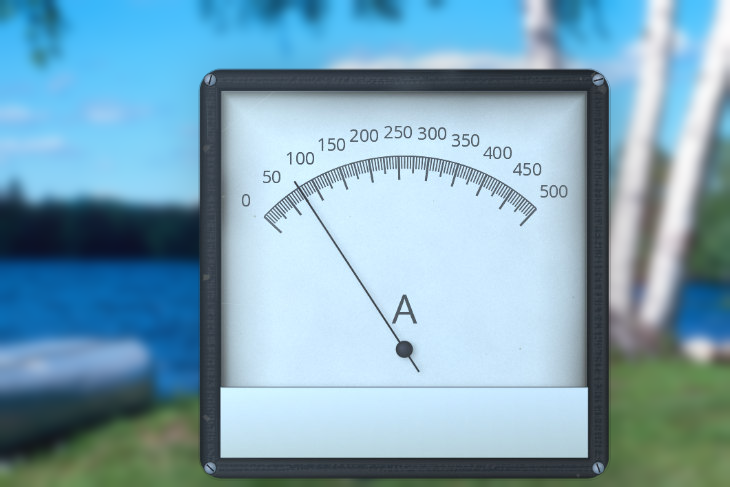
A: 75 A
